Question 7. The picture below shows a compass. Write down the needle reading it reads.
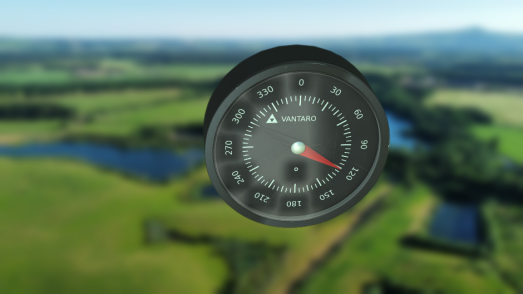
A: 120 °
